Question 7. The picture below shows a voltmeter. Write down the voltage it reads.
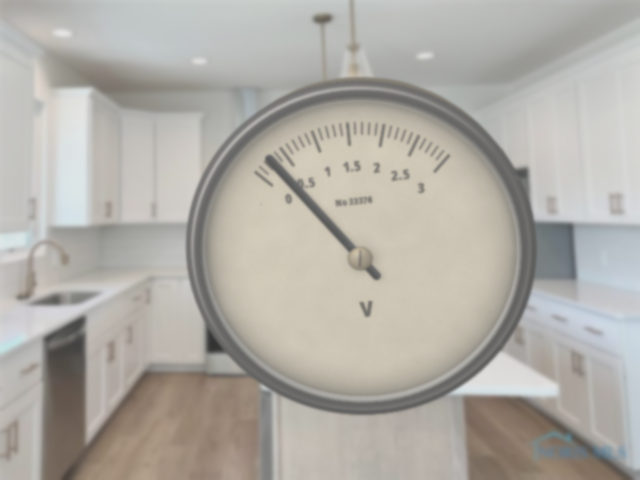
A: 0.3 V
